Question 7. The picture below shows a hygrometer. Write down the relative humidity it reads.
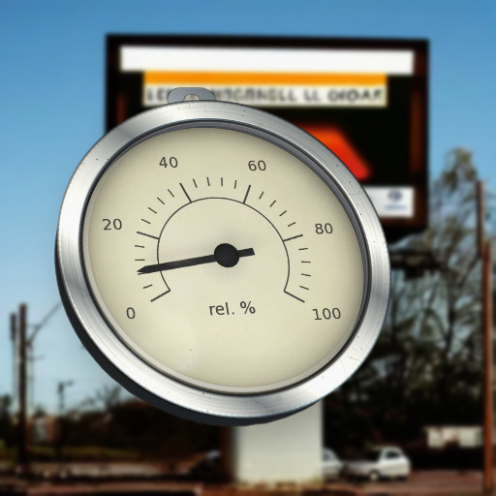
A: 8 %
